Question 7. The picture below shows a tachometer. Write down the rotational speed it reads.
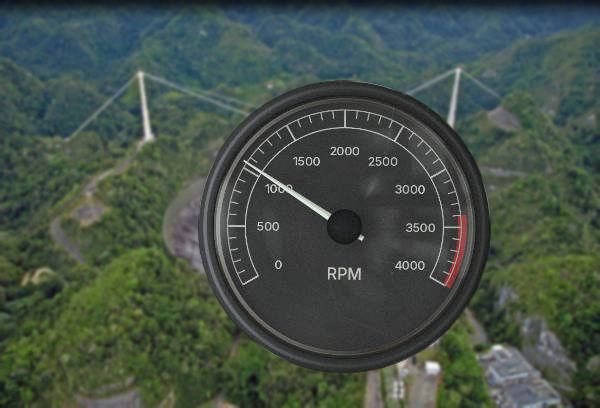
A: 1050 rpm
